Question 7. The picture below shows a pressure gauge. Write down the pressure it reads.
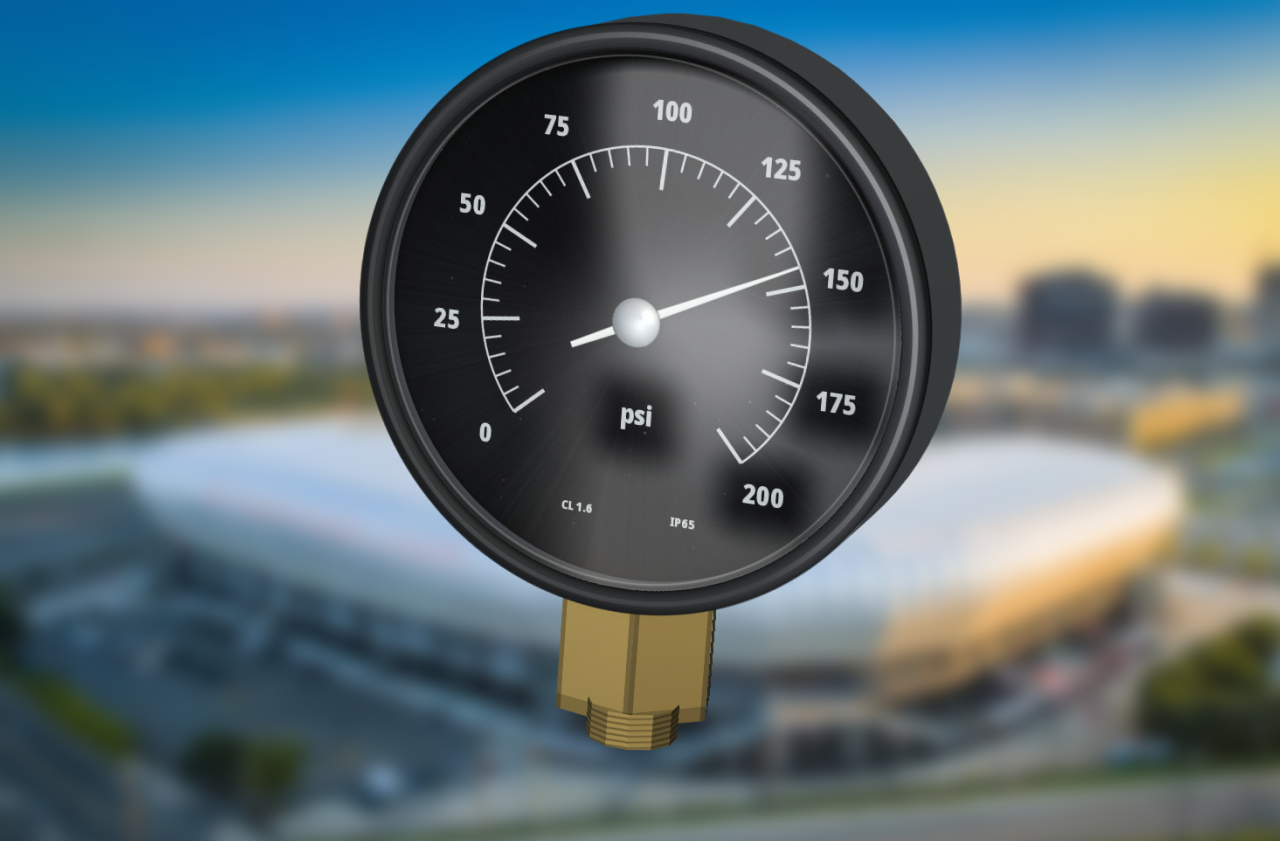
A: 145 psi
